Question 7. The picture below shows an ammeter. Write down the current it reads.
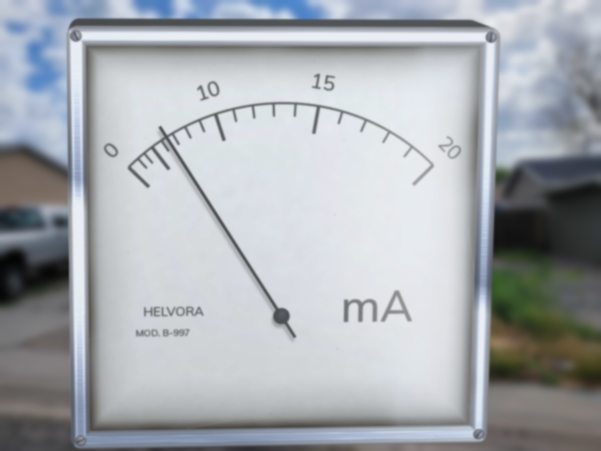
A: 6.5 mA
